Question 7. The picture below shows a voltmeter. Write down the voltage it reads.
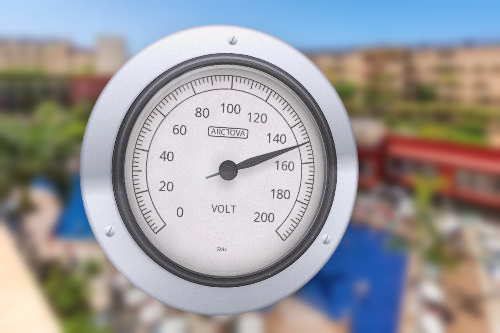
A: 150 V
